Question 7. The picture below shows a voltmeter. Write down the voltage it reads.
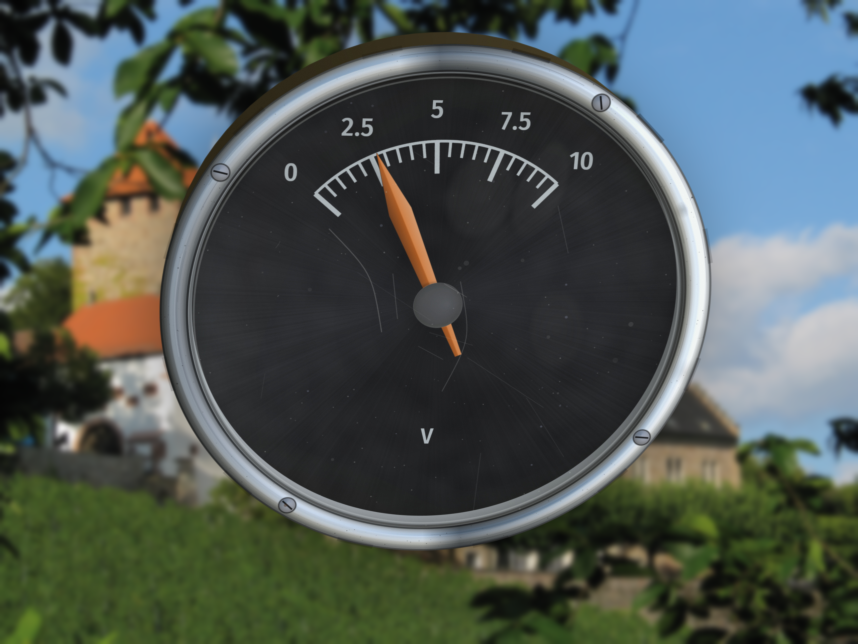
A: 2.75 V
